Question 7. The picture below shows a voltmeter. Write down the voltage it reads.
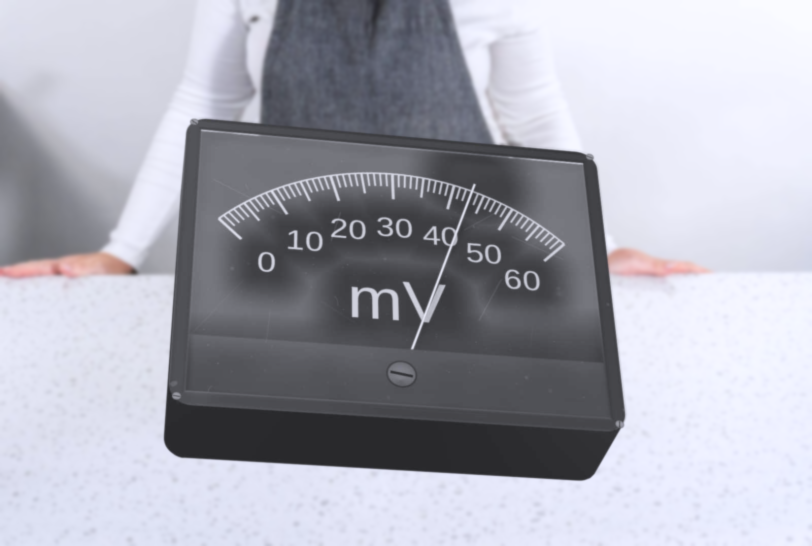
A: 43 mV
